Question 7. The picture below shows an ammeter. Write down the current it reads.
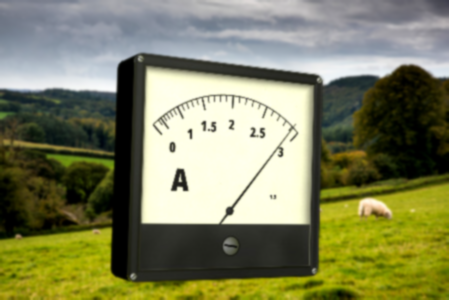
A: 2.9 A
